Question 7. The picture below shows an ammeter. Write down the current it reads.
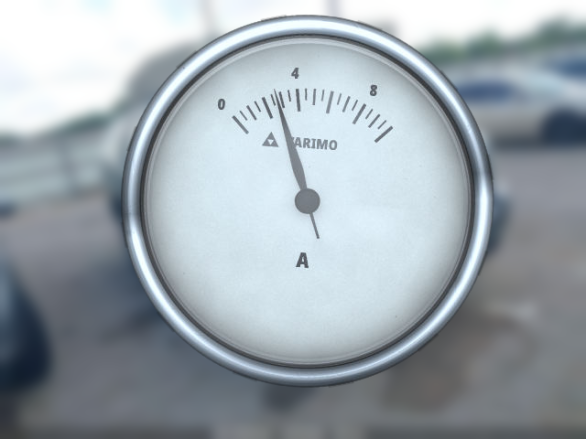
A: 2.75 A
